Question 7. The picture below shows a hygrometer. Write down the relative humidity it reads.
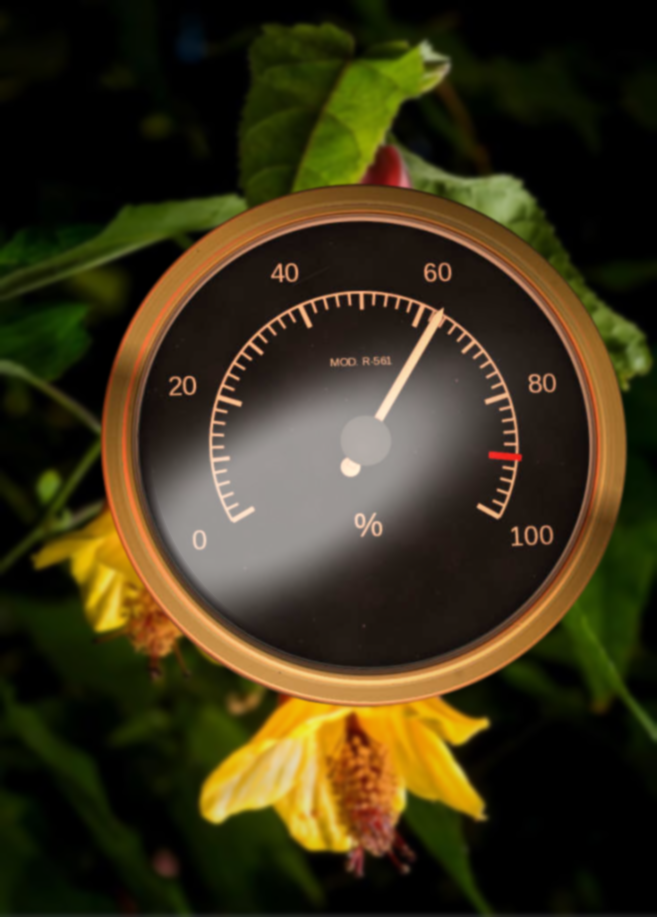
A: 63 %
